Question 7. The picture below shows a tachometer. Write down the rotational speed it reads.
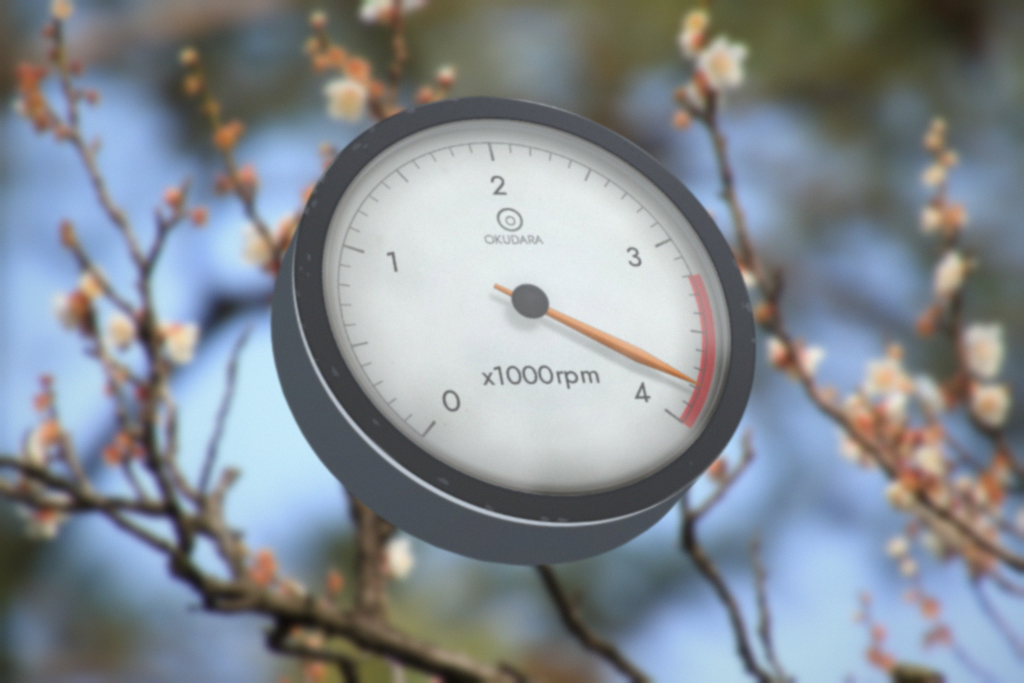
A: 3800 rpm
